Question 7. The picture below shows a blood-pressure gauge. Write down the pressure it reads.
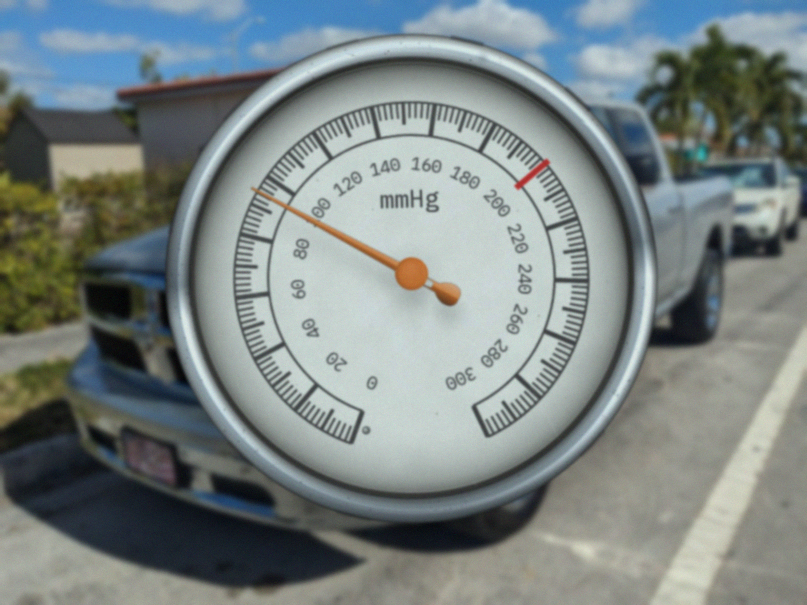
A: 94 mmHg
